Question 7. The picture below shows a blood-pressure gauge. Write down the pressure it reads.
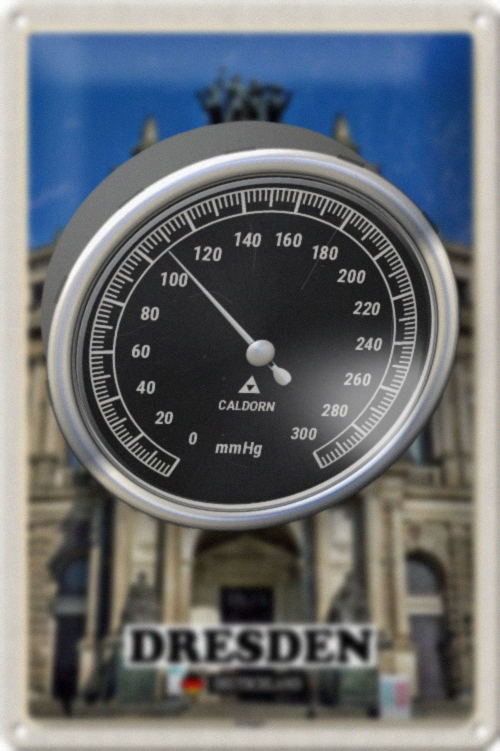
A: 108 mmHg
